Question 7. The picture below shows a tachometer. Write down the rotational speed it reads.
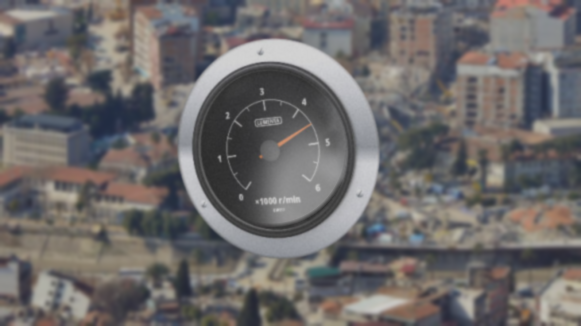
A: 4500 rpm
